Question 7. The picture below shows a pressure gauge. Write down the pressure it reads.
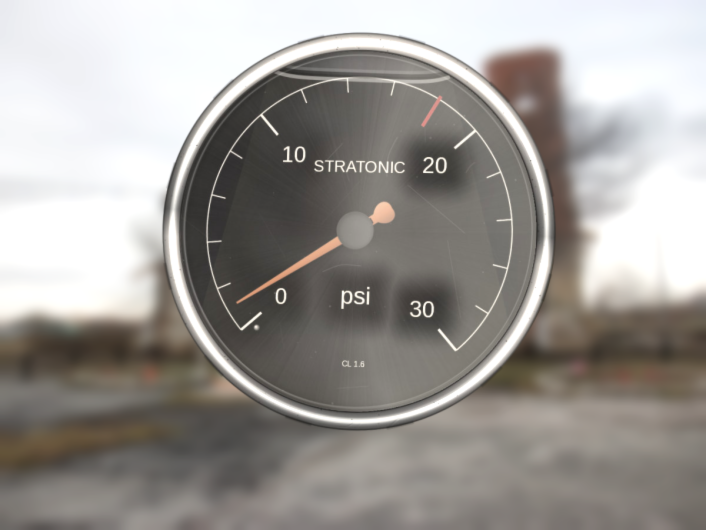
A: 1 psi
